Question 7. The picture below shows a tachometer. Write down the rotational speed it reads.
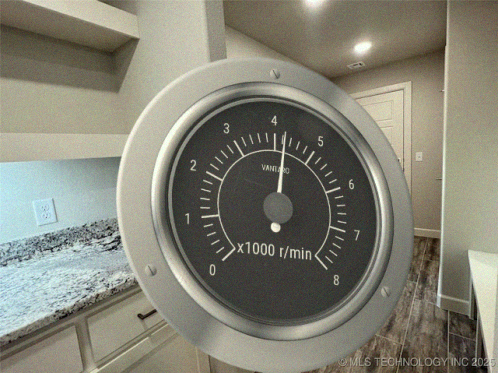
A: 4200 rpm
